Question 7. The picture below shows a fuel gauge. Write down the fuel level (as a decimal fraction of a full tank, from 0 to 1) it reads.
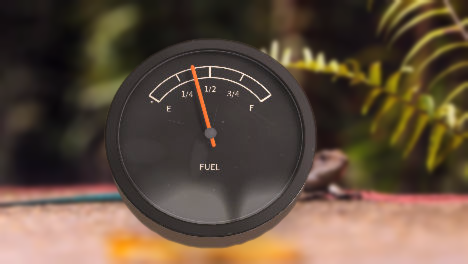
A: 0.375
